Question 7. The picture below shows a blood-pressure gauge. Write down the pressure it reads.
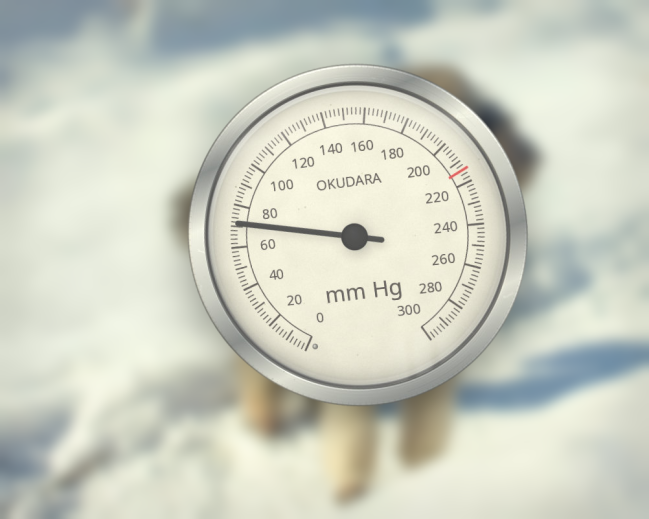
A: 72 mmHg
